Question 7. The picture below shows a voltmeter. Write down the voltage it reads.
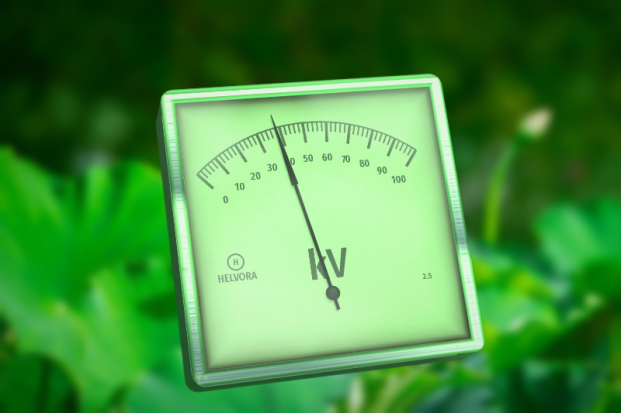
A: 38 kV
